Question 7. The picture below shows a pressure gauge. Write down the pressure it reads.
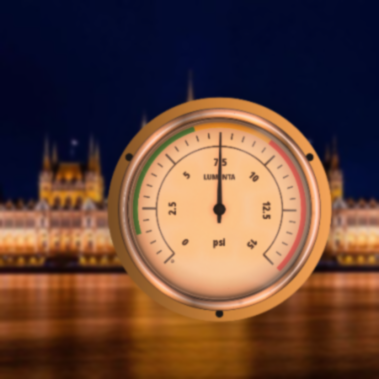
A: 7.5 psi
